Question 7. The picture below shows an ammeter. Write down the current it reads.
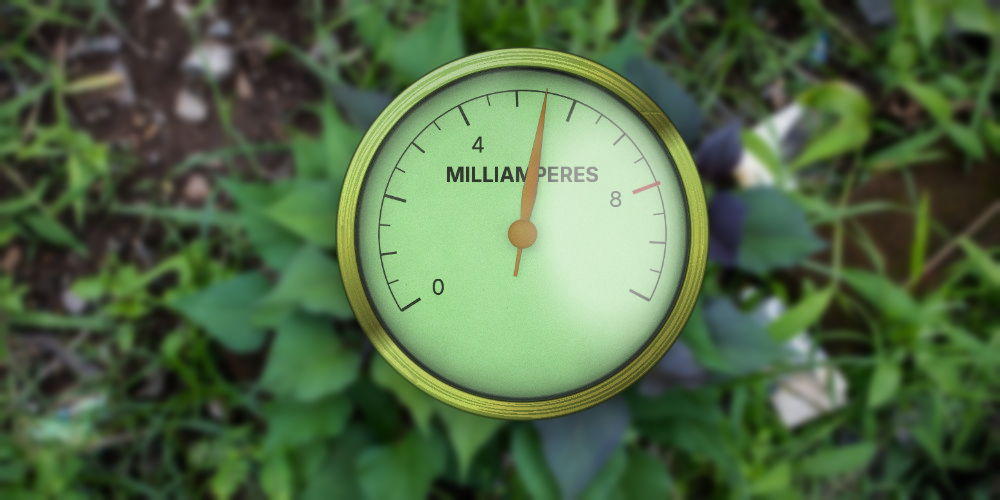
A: 5.5 mA
